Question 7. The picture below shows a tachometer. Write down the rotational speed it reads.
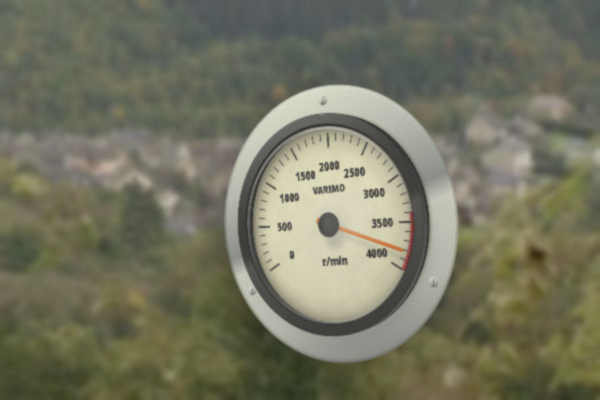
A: 3800 rpm
